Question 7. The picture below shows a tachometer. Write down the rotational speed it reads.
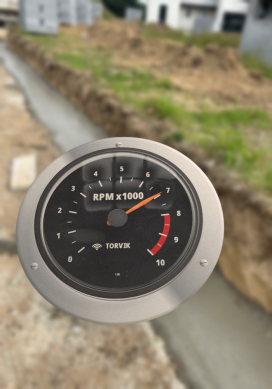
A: 7000 rpm
